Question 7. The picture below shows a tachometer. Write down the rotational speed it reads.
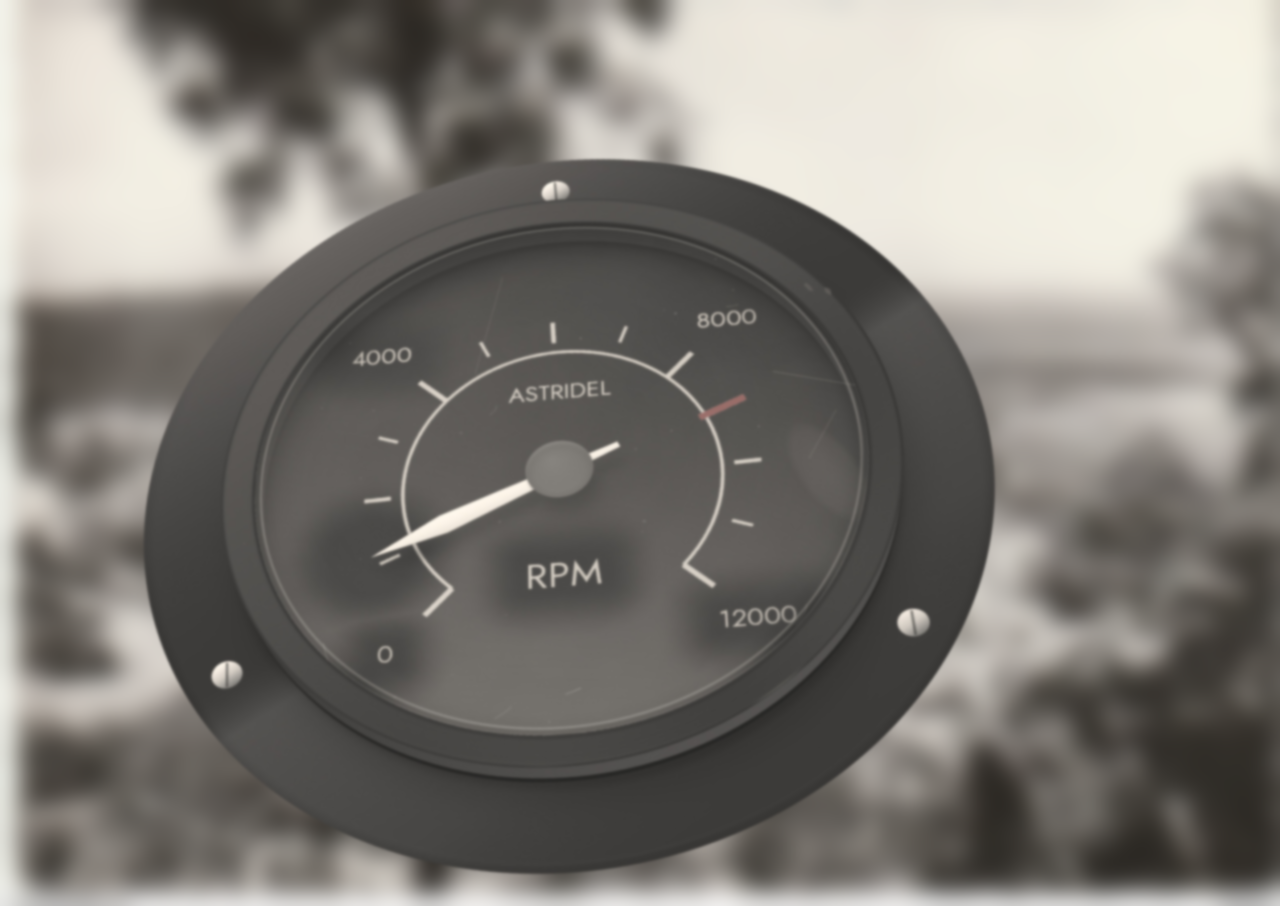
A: 1000 rpm
